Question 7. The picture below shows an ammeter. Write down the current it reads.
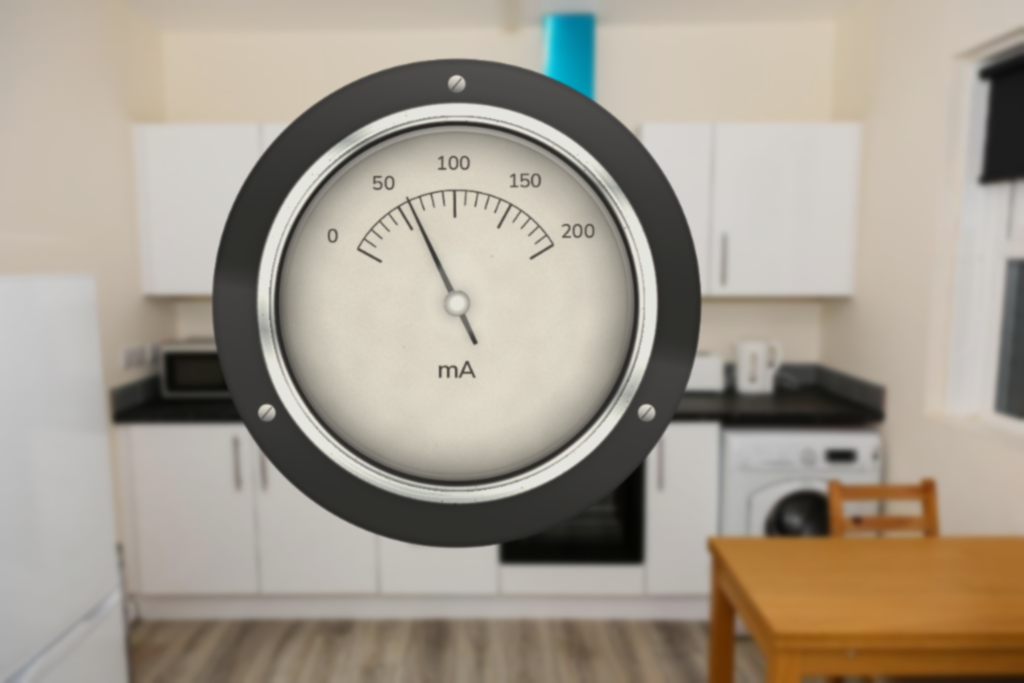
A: 60 mA
